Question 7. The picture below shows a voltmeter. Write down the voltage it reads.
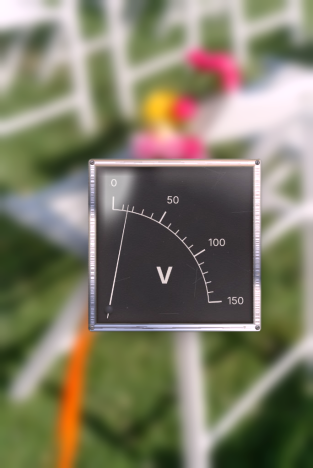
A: 15 V
